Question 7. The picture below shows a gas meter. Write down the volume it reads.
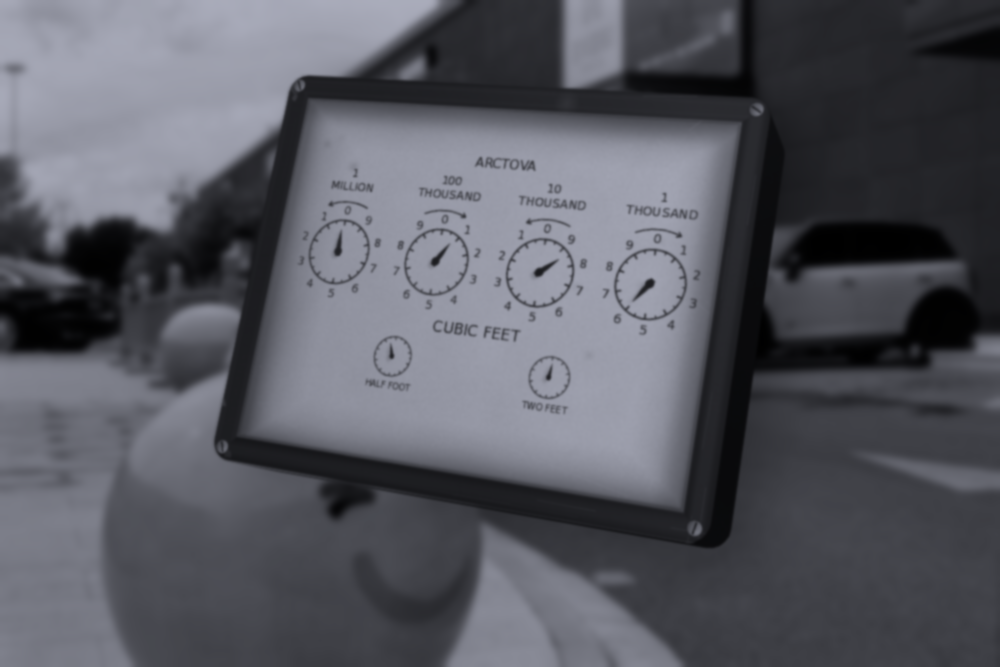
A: 8600 ft³
